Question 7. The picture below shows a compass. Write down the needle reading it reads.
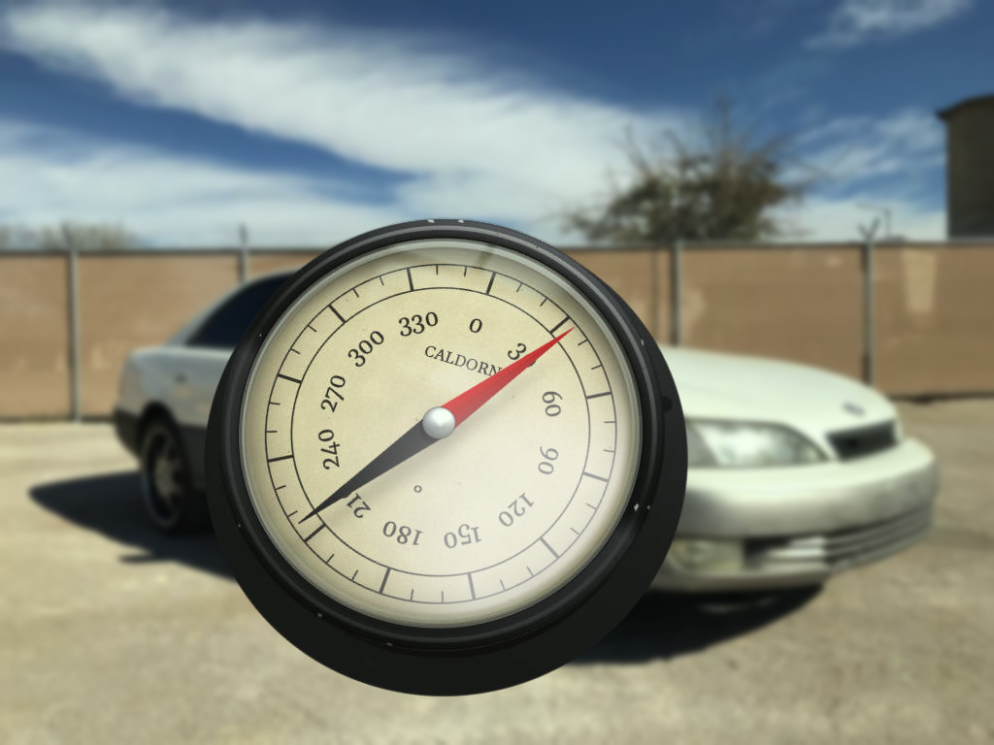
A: 35 °
